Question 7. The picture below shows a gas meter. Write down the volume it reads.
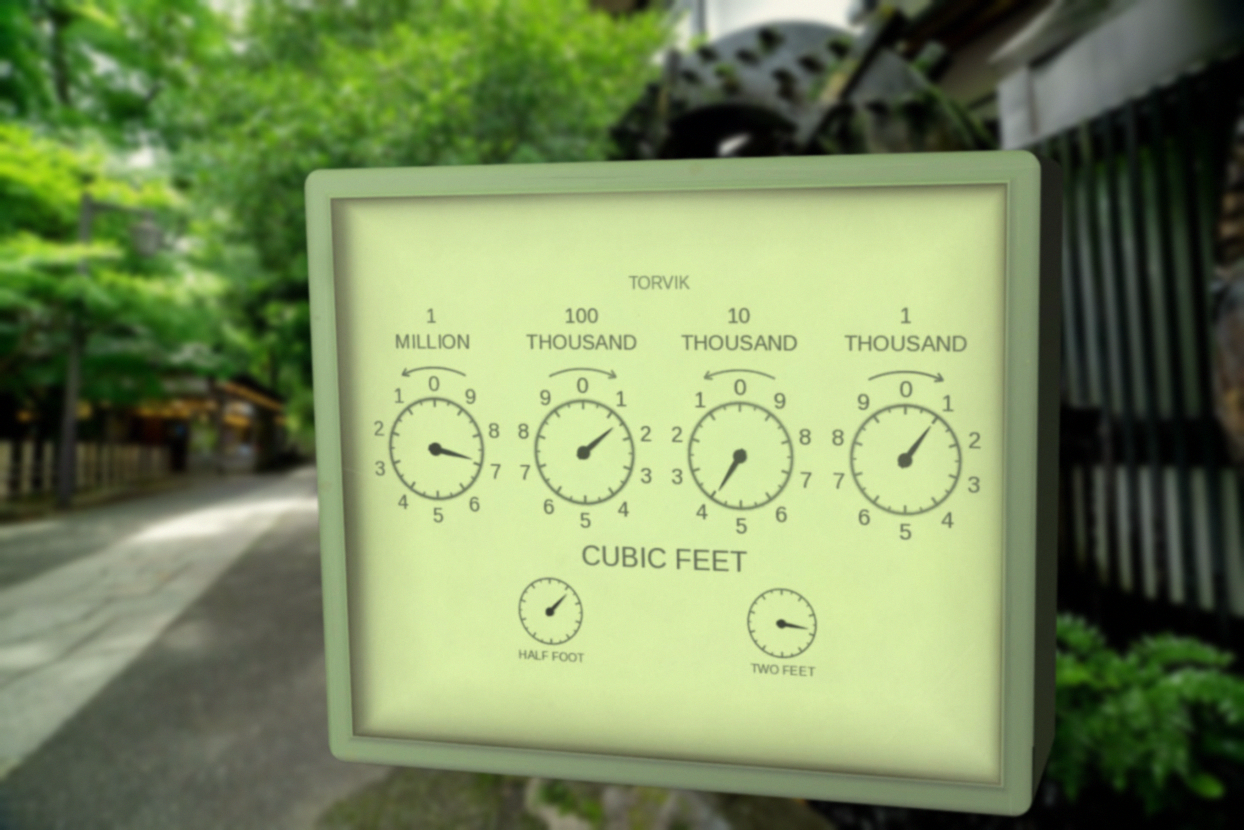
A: 714100 ft³
